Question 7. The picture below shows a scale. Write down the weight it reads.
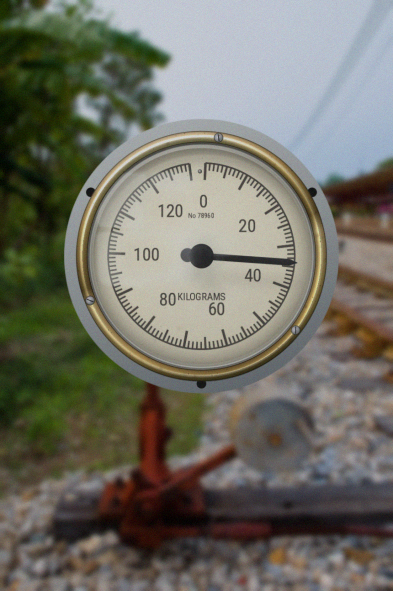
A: 34 kg
